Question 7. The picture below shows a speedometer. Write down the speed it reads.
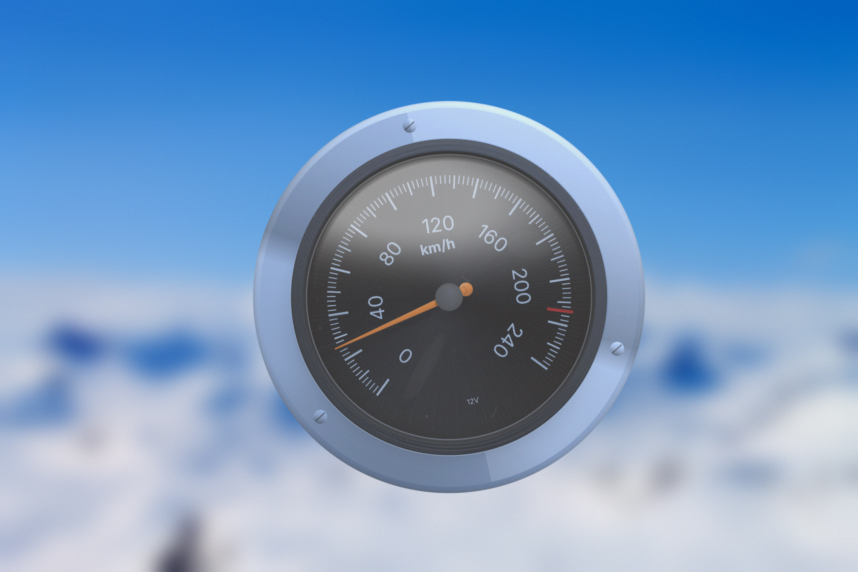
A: 26 km/h
